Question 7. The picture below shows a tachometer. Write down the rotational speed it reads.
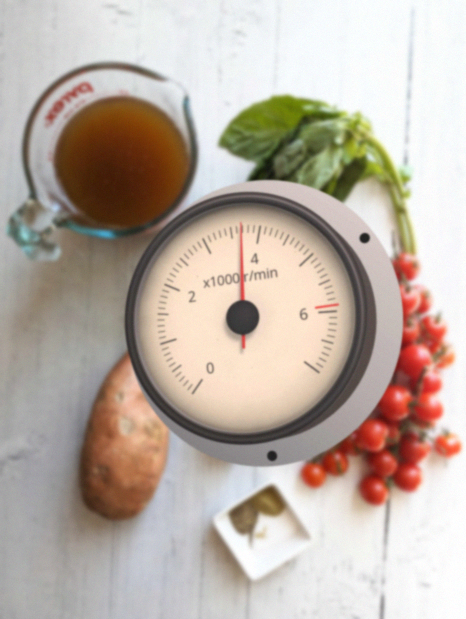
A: 3700 rpm
